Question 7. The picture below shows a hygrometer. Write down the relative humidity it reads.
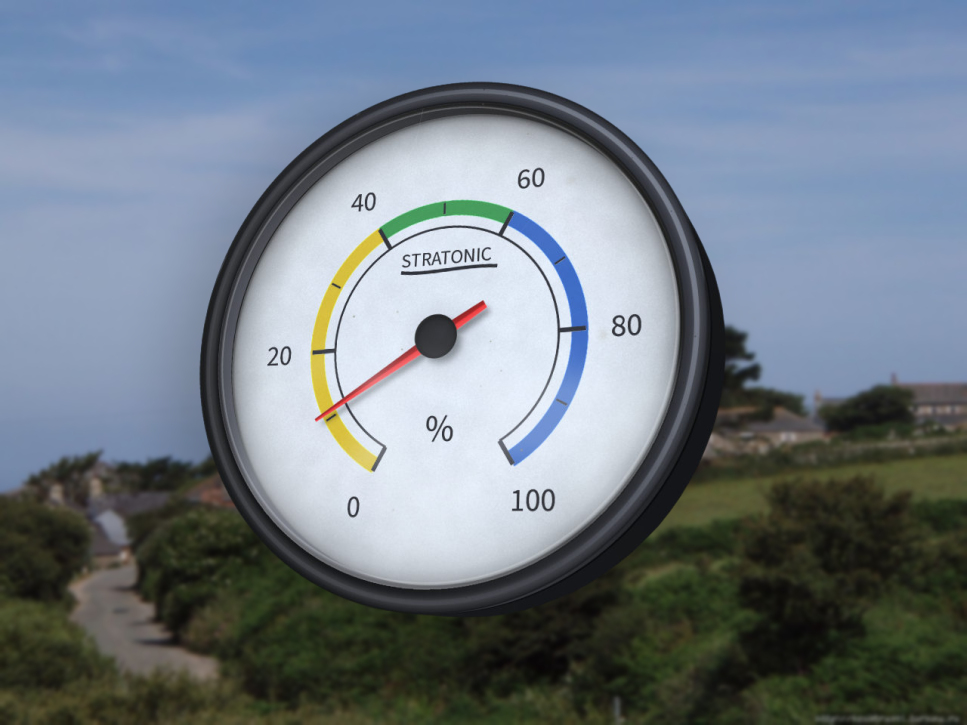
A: 10 %
